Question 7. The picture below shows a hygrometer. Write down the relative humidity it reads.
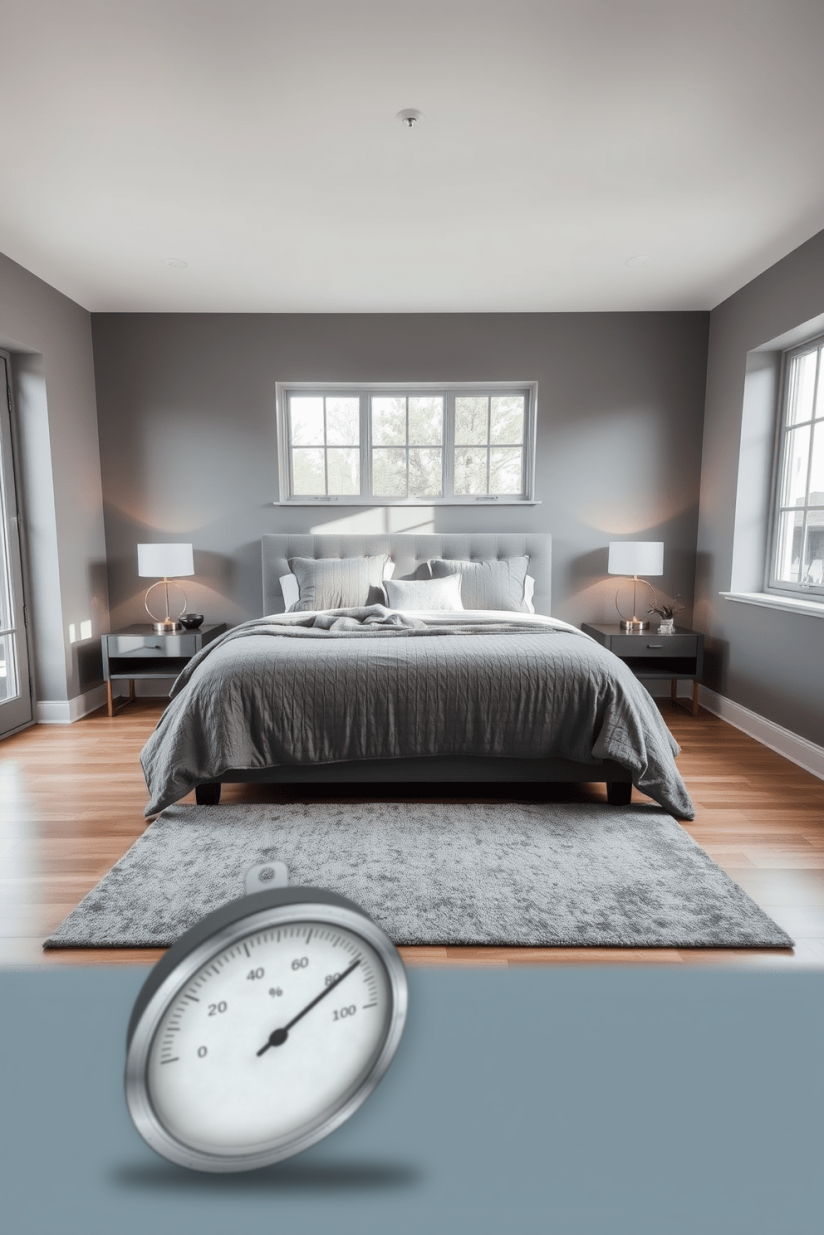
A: 80 %
